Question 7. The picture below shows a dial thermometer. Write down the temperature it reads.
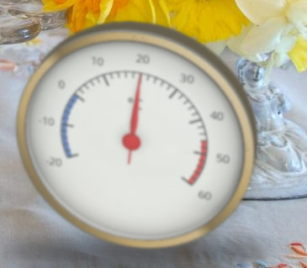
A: 20 °C
